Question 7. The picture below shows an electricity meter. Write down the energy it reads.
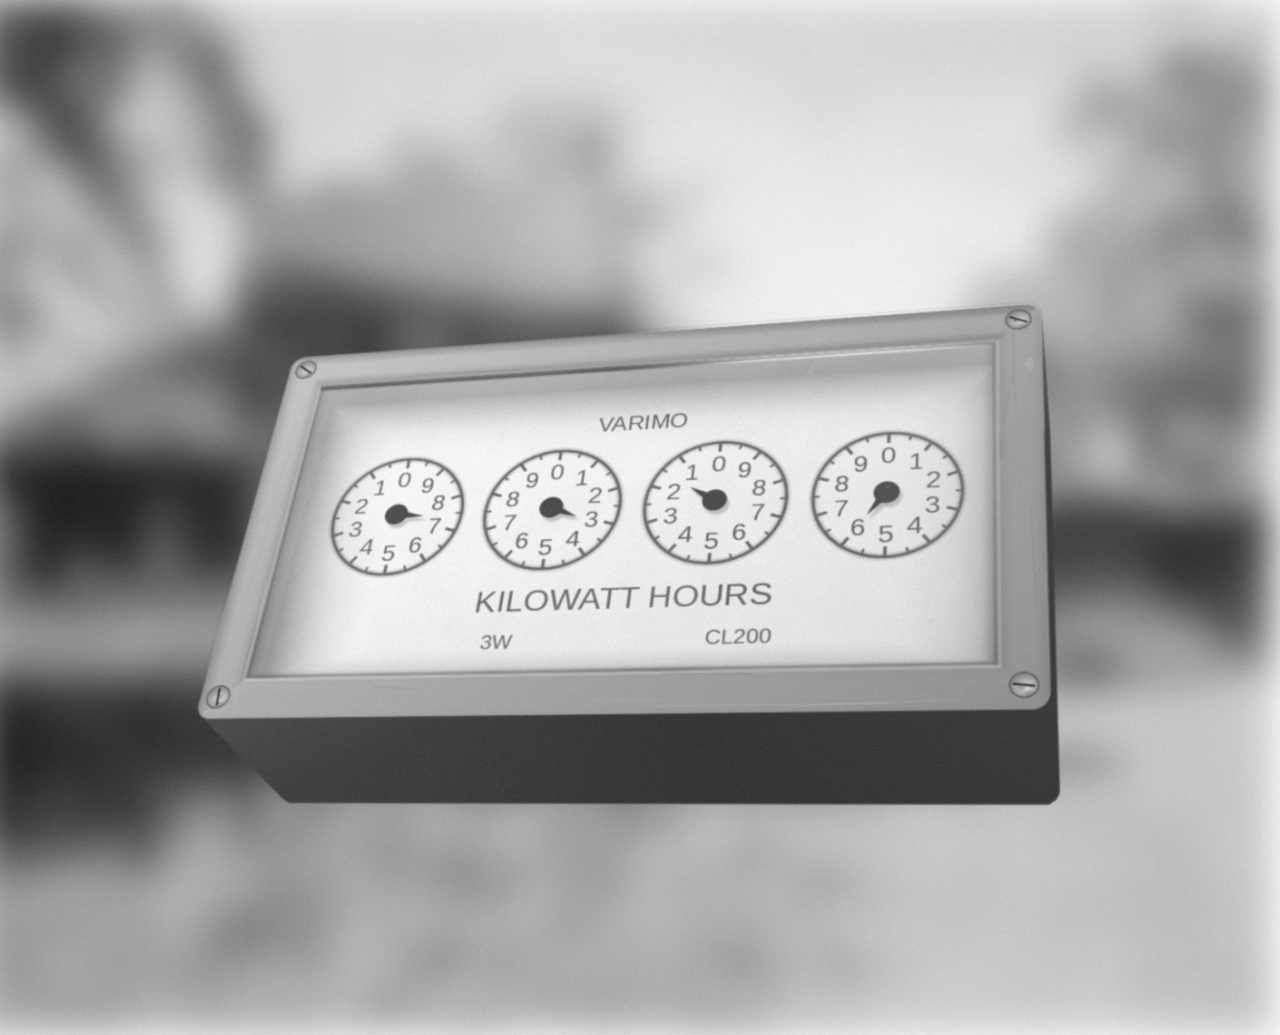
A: 7316 kWh
